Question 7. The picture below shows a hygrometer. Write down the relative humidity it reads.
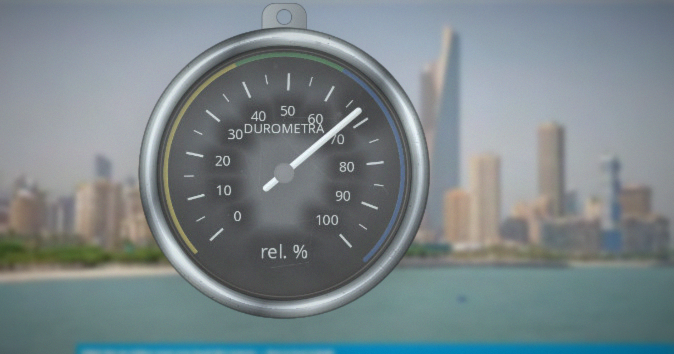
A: 67.5 %
